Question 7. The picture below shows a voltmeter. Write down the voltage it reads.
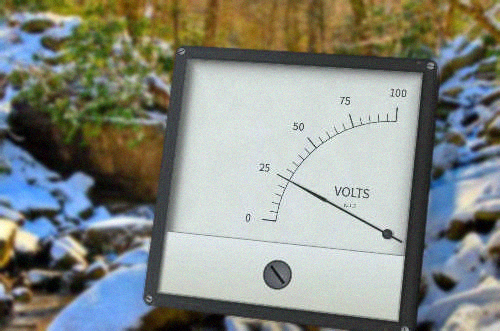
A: 25 V
